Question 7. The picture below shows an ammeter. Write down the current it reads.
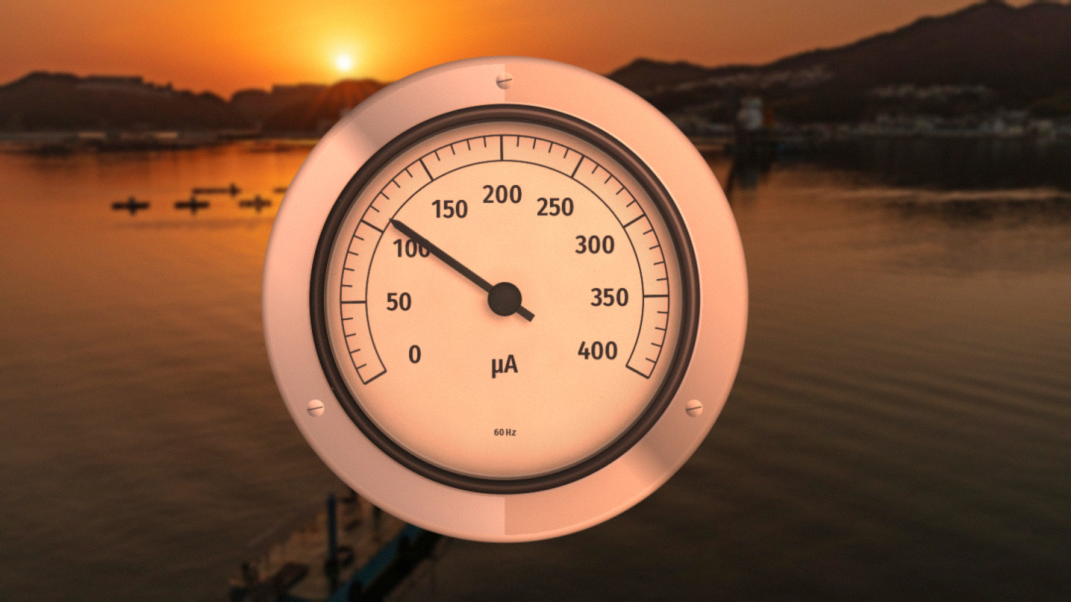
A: 110 µA
